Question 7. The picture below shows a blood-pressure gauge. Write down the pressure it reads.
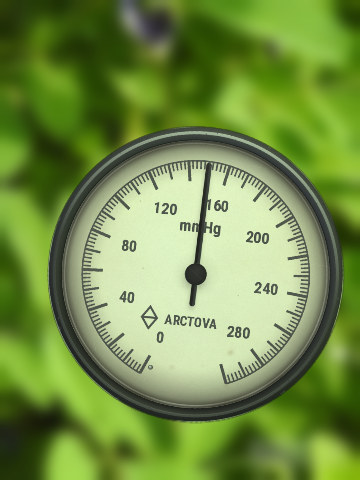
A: 150 mmHg
